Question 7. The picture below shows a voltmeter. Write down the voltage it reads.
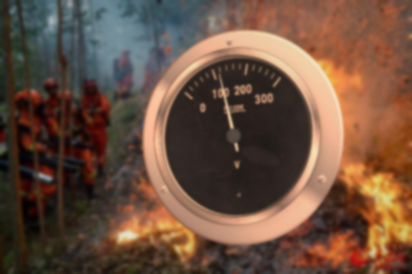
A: 120 V
